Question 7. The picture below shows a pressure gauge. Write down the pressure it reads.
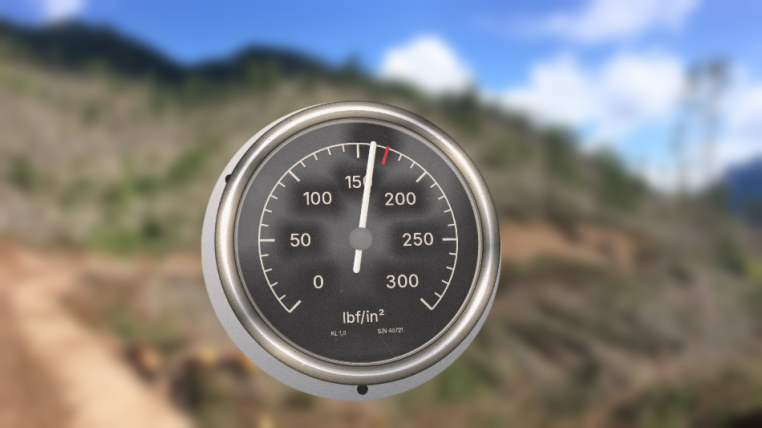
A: 160 psi
